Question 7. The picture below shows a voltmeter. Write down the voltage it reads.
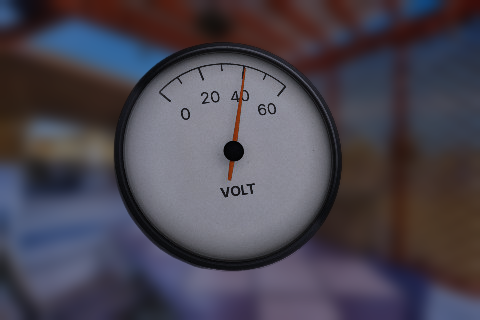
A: 40 V
